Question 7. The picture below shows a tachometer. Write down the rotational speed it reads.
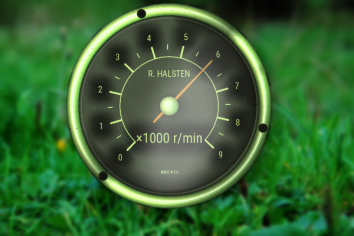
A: 6000 rpm
